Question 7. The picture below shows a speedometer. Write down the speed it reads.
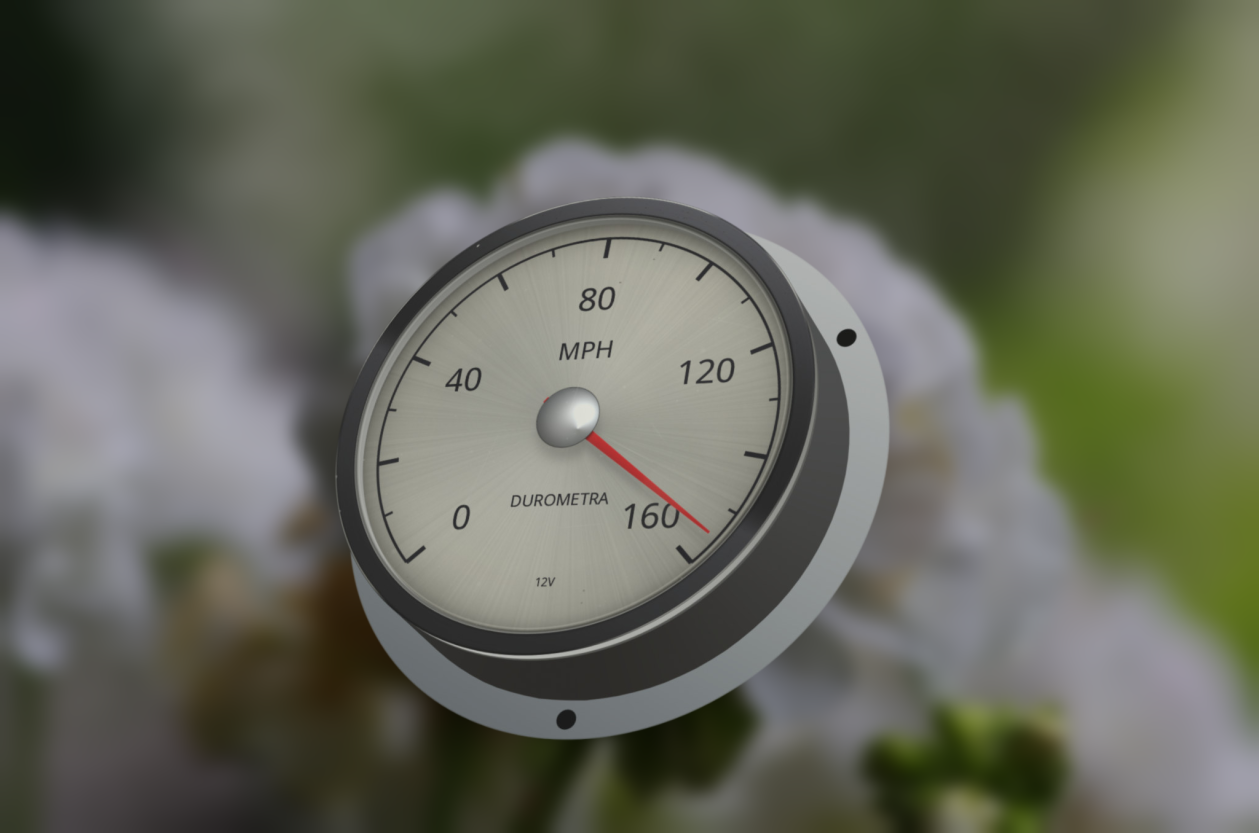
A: 155 mph
